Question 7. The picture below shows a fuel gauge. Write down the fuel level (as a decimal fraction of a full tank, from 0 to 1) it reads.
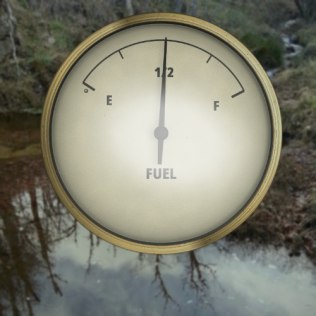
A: 0.5
